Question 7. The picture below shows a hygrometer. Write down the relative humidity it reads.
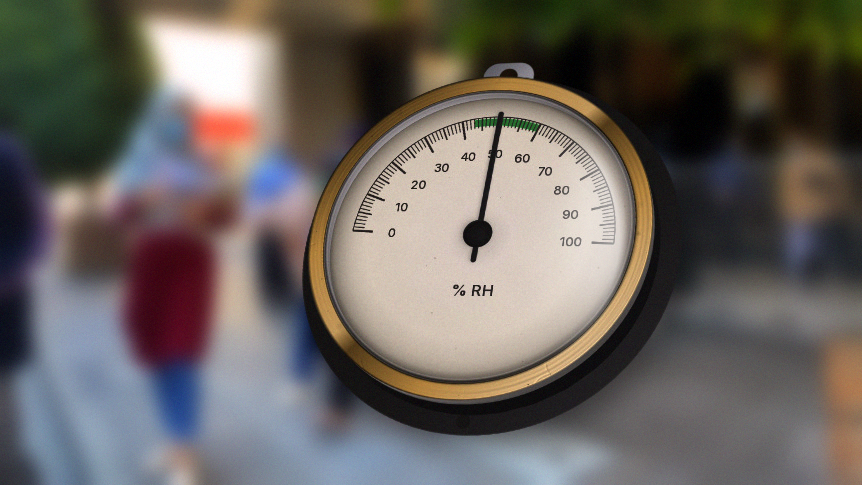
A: 50 %
